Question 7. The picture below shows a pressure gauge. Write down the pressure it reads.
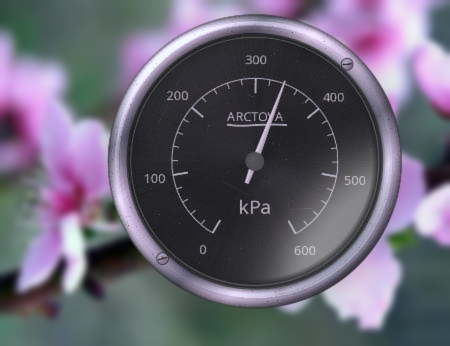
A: 340 kPa
